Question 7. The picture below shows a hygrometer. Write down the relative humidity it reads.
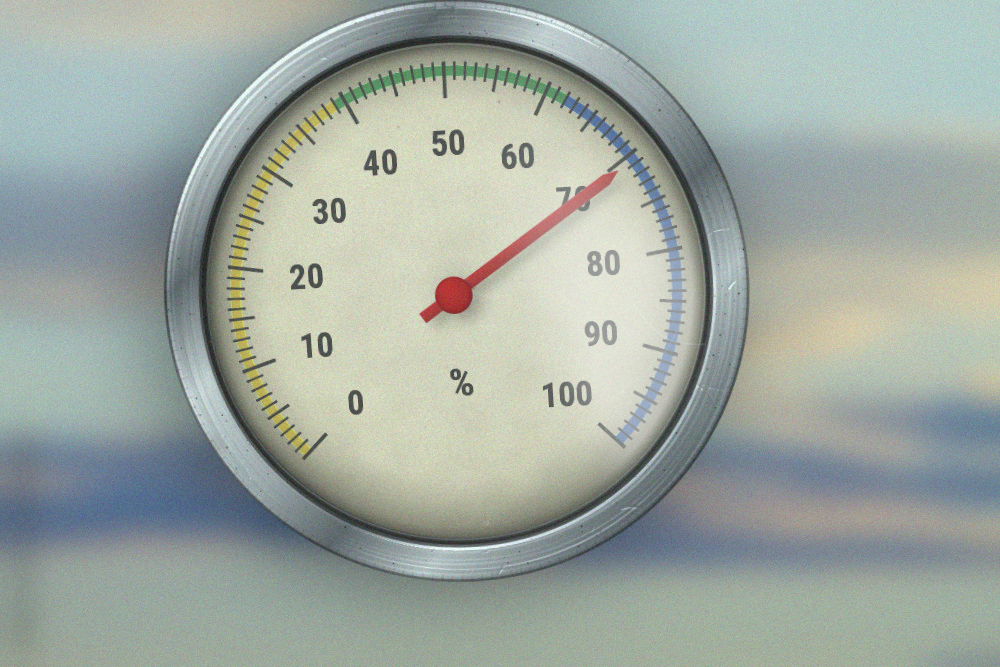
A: 70.5 %
